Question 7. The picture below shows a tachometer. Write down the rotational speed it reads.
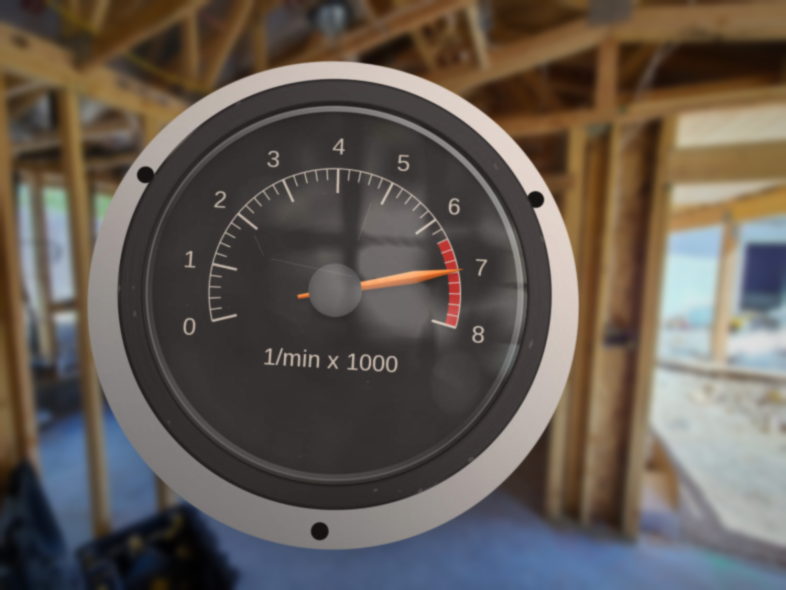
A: 7000 rpm
